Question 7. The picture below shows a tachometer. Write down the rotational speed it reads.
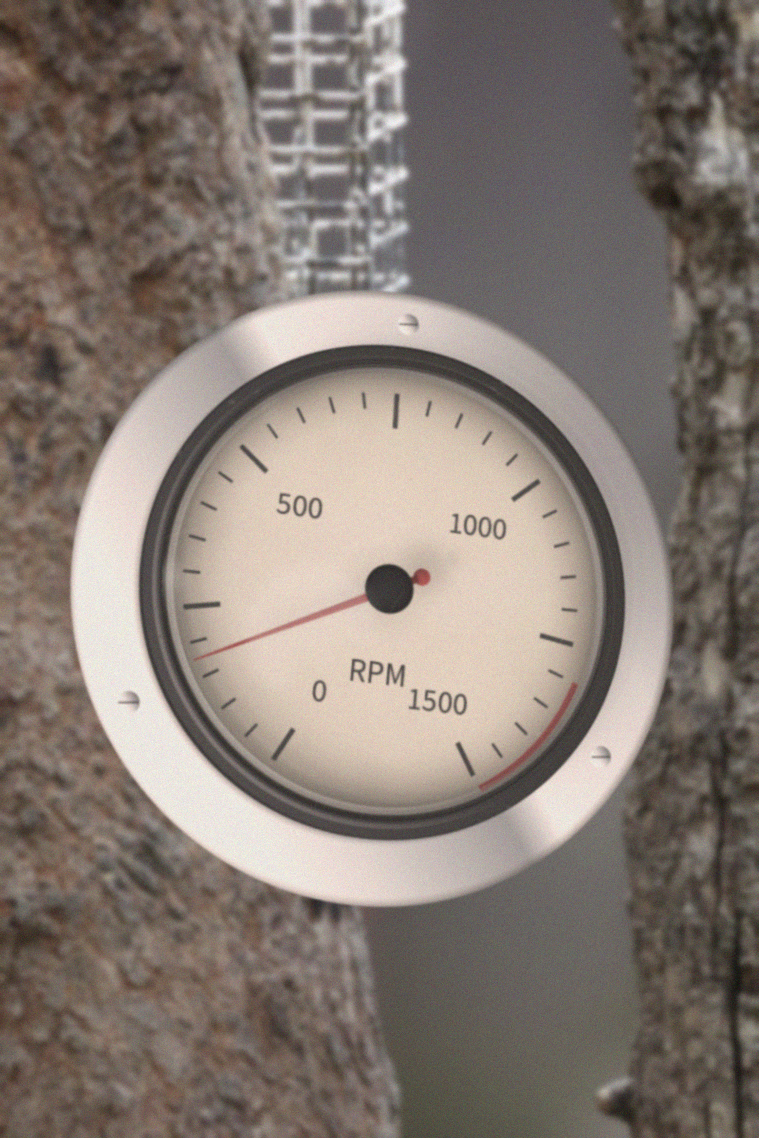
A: 175 rpm
